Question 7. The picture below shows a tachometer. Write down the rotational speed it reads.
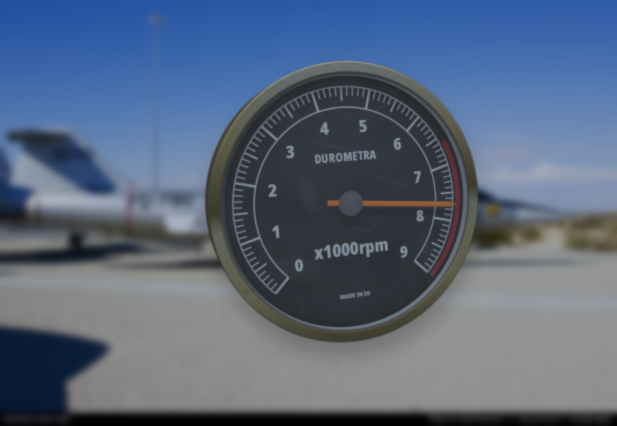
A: 7700 rpm
